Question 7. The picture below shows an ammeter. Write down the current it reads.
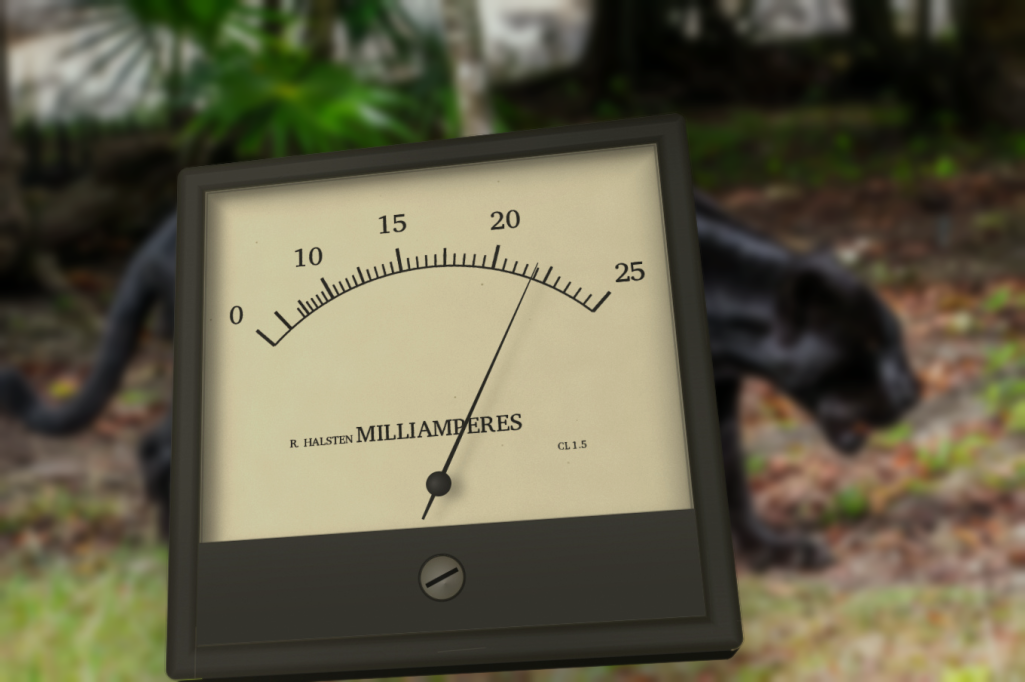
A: 22 mA
